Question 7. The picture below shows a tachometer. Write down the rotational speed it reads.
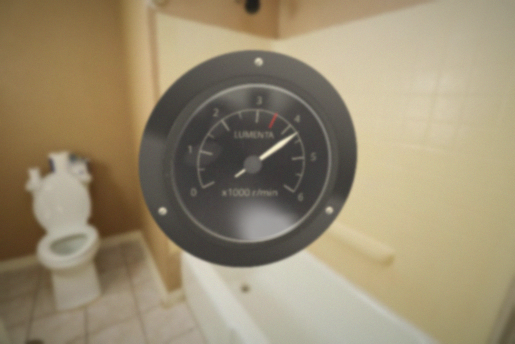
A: 4250 rpm
